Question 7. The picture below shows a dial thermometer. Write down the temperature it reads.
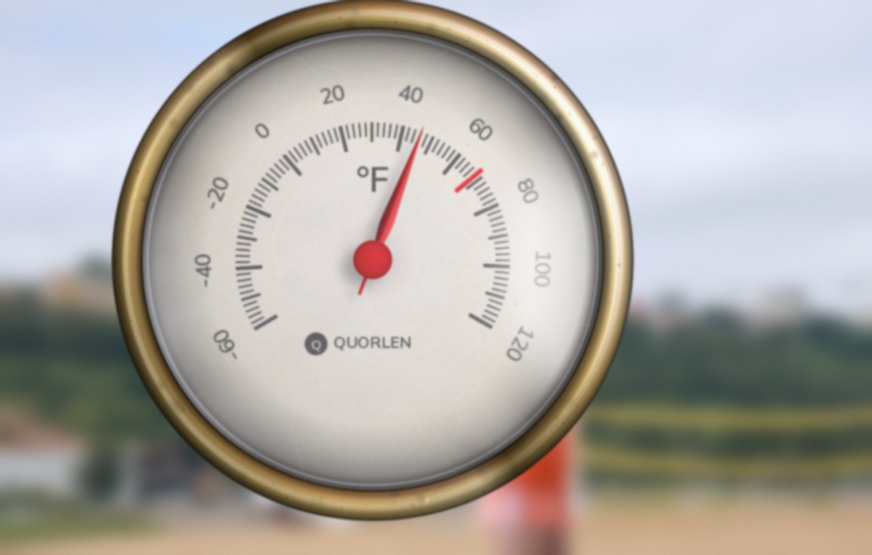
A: 46 °F
